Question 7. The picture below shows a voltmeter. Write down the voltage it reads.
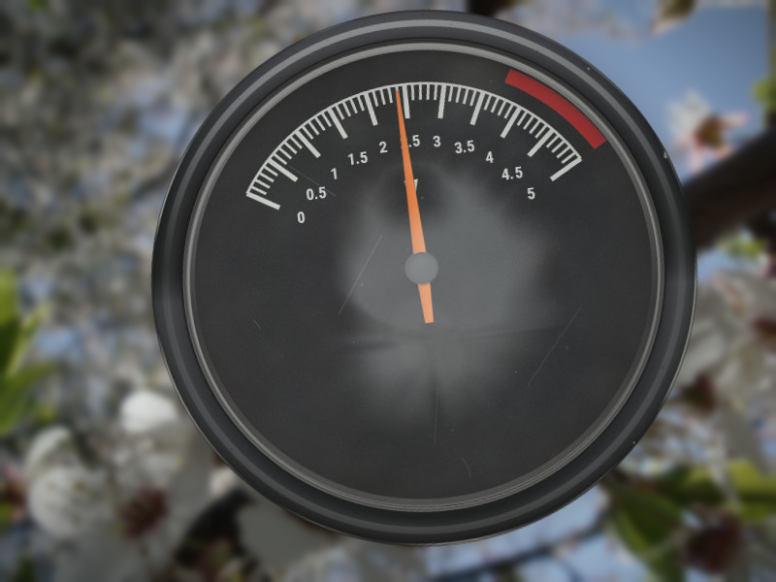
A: 2.4 V
